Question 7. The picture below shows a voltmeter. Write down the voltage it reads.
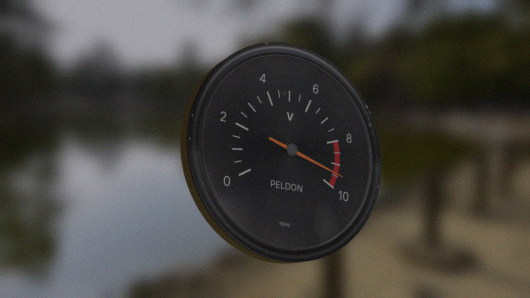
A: 9.5 V
